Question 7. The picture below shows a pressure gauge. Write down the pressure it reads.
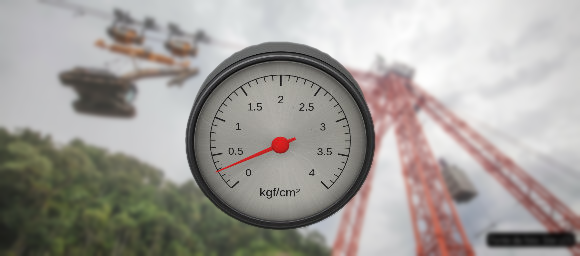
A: 0.3 kg/cm²
